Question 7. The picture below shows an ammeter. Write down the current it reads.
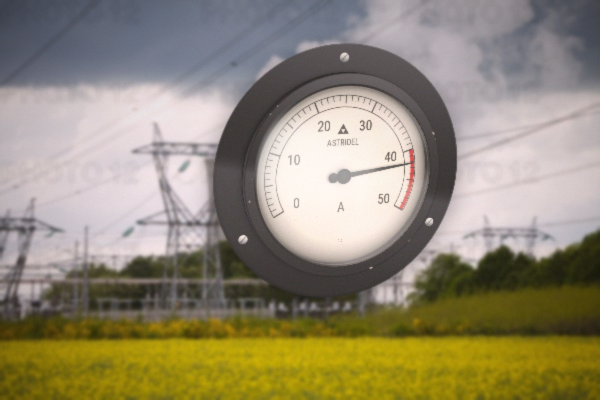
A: 42 A
